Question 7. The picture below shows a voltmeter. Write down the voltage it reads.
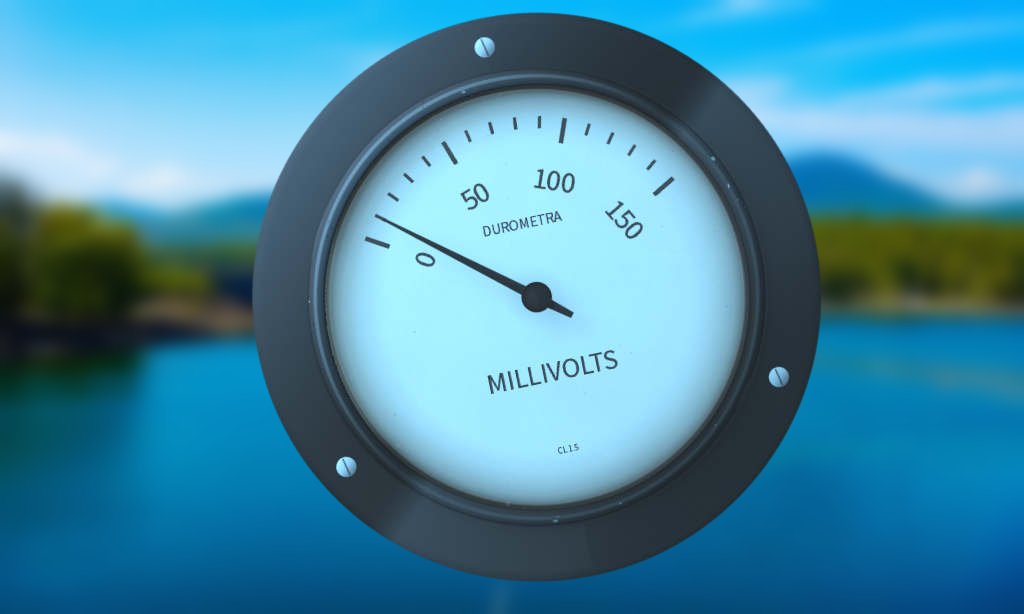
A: 10 mV
